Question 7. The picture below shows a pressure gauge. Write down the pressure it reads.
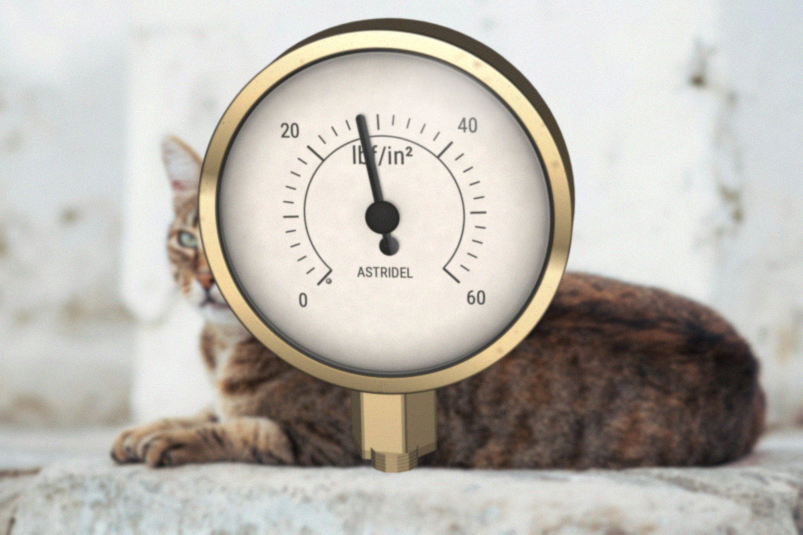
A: 28 psi
